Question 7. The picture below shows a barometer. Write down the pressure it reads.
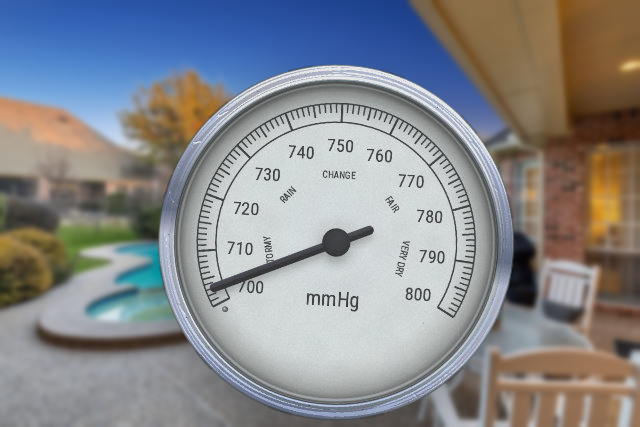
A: 703 mmHg
